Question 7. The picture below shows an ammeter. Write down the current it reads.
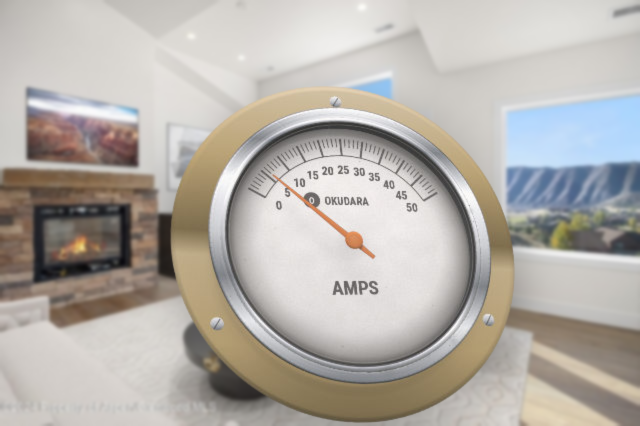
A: 5 A
